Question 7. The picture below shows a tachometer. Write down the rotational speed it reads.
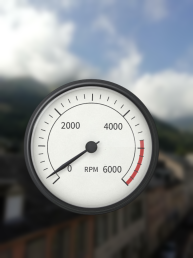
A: 200 rpm
